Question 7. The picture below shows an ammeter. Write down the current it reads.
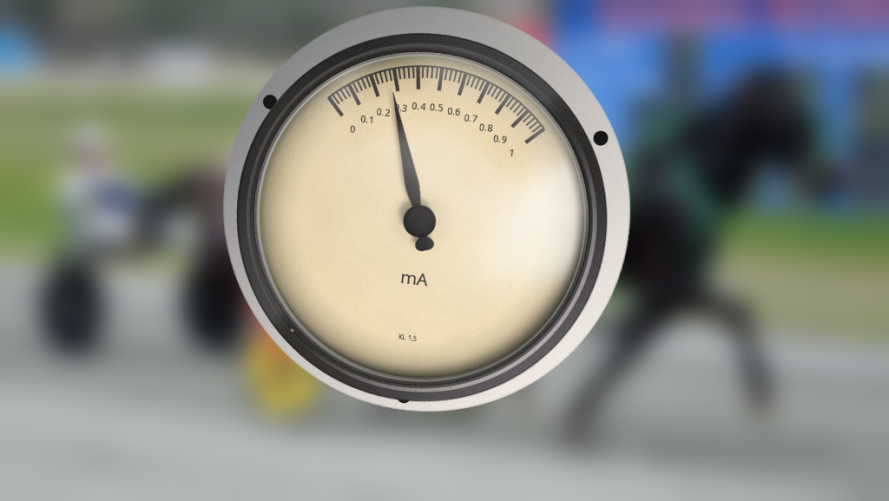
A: 0.28 mA
